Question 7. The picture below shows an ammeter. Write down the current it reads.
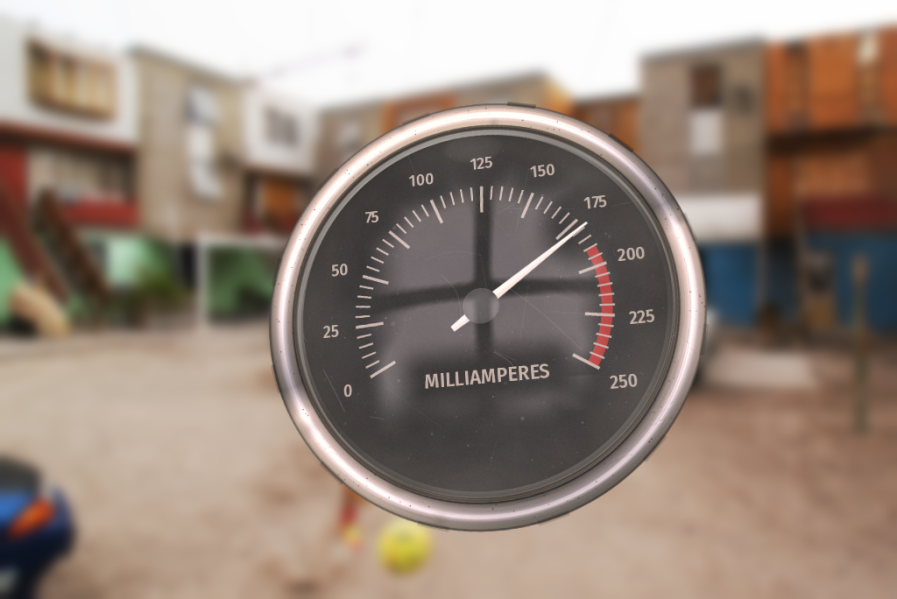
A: 180 mA
